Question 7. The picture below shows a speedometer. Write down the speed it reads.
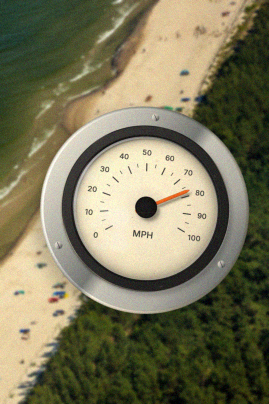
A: 77.5 mph
